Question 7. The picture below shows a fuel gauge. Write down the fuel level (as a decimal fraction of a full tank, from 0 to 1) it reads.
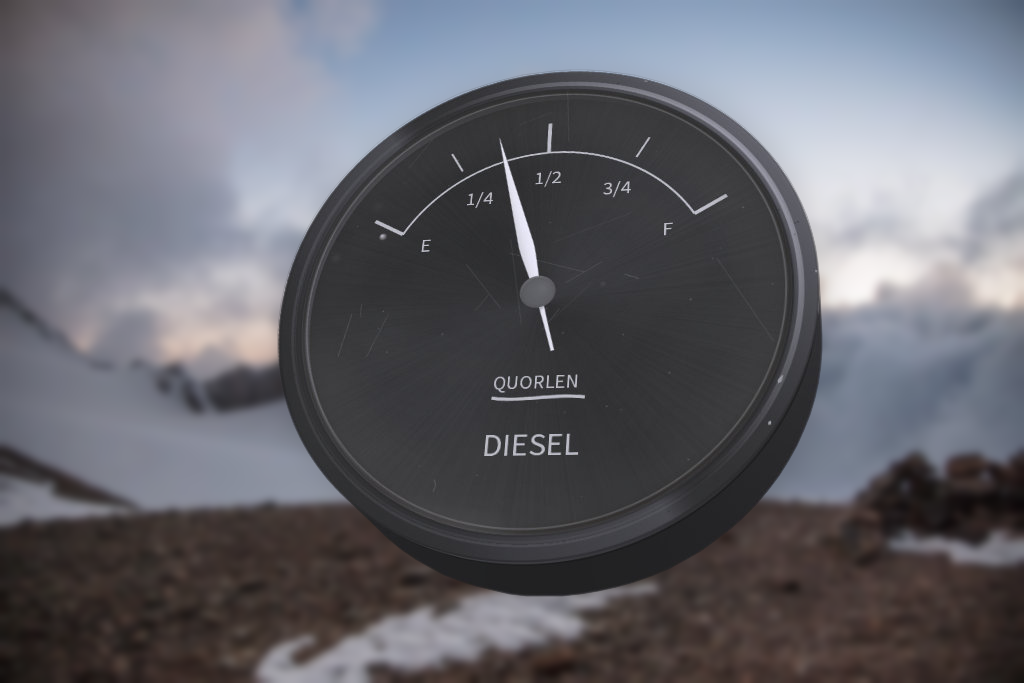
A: 0.375
